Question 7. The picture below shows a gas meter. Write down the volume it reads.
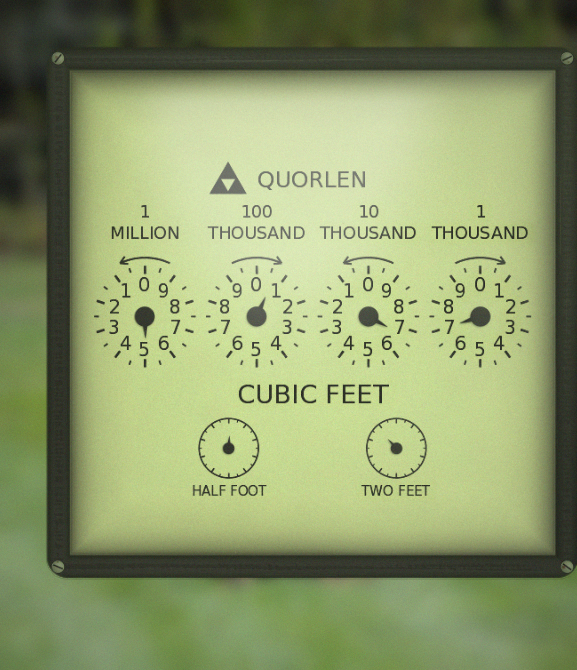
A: 506700 ft³
